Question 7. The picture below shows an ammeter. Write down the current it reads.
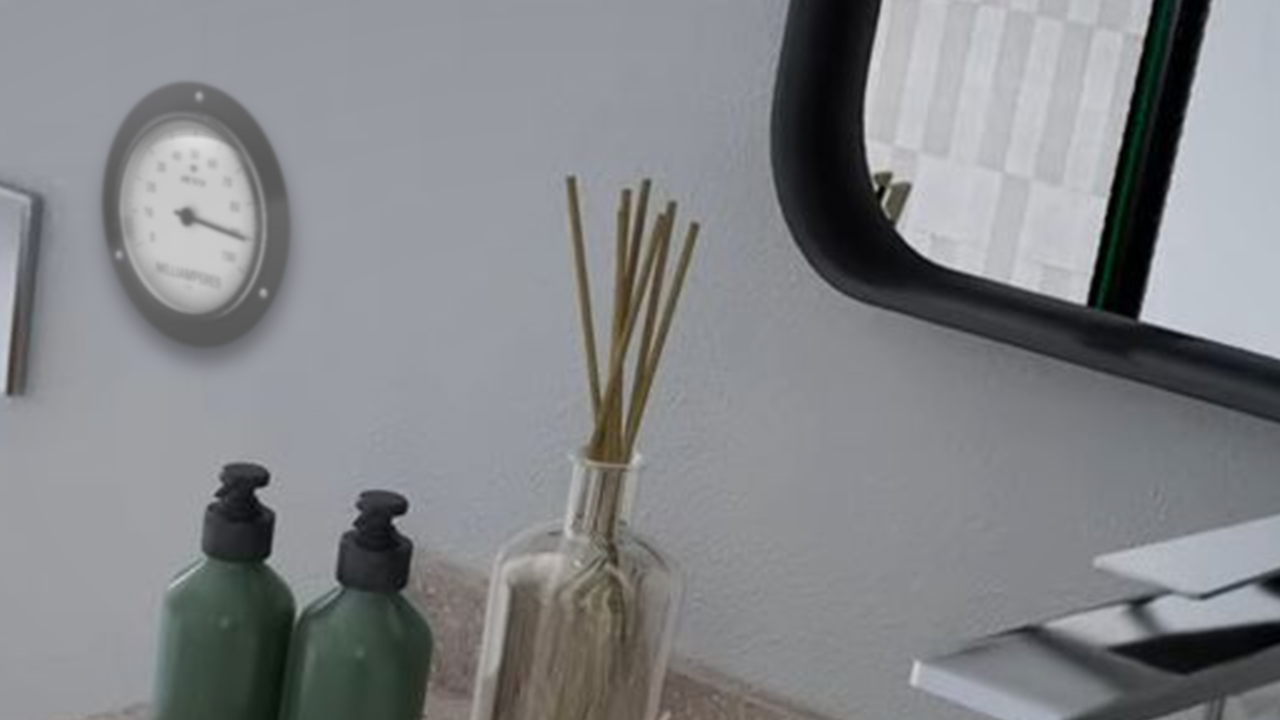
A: 90 mA
